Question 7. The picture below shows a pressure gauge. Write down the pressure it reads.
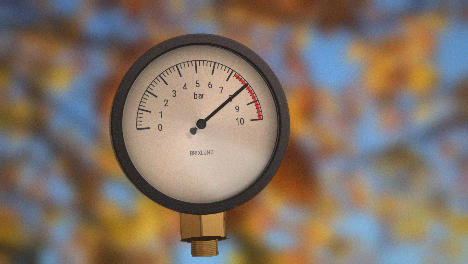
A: 8 bar
